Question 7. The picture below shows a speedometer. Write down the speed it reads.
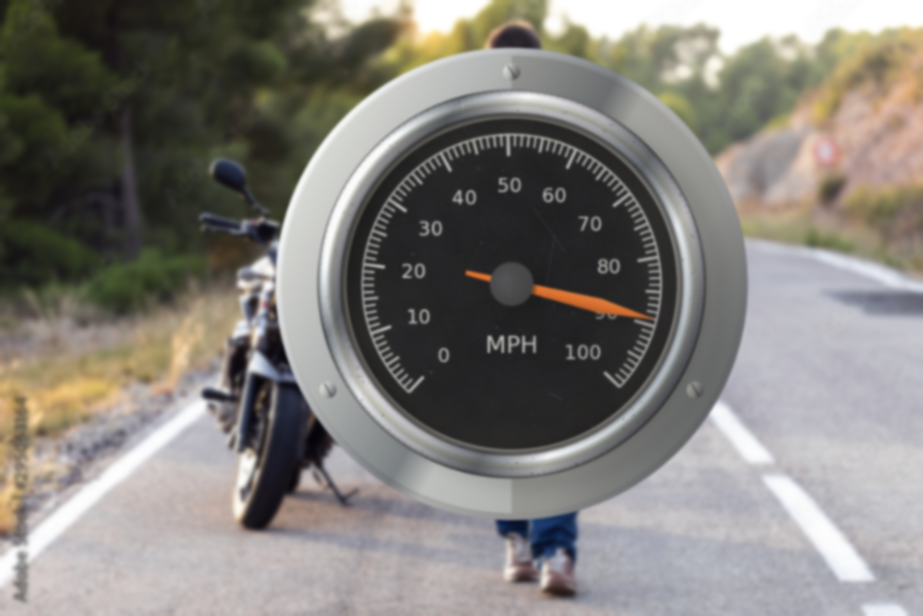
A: 89 mph
